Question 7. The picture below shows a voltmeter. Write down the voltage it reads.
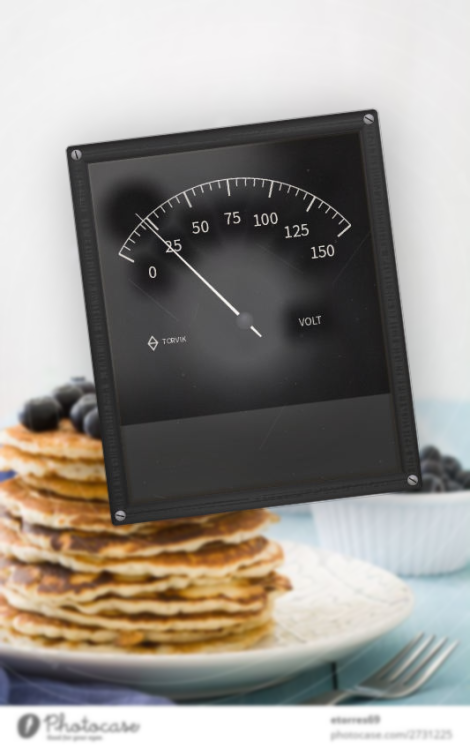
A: 22.5 V
